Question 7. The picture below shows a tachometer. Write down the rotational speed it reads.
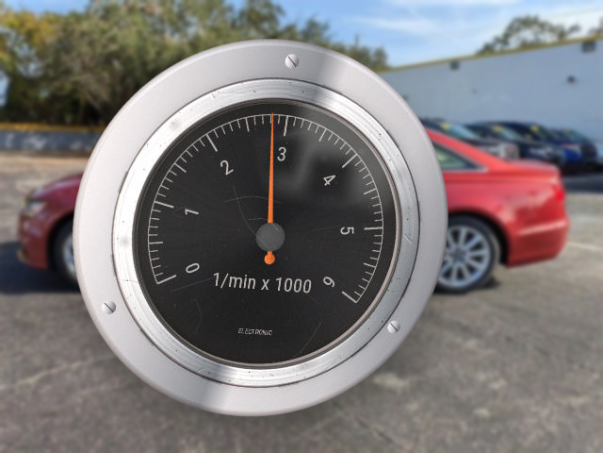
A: 2800 rpm
